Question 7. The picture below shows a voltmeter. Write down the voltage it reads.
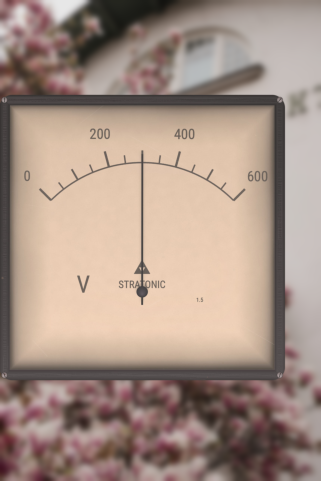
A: 300 V
